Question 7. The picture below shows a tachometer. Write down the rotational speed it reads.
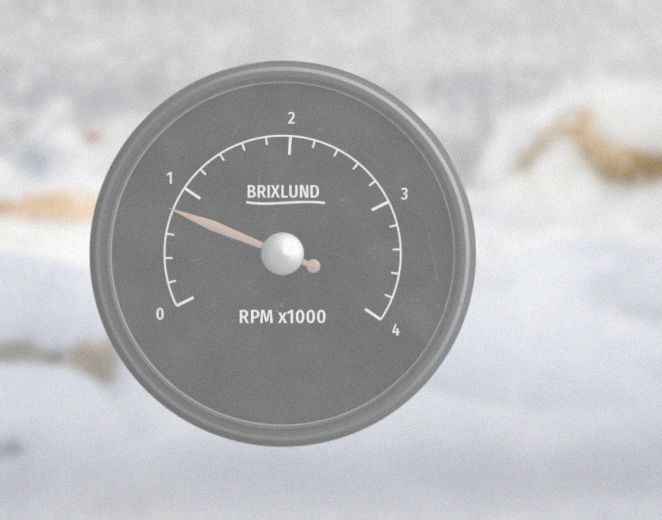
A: 800 rpm
